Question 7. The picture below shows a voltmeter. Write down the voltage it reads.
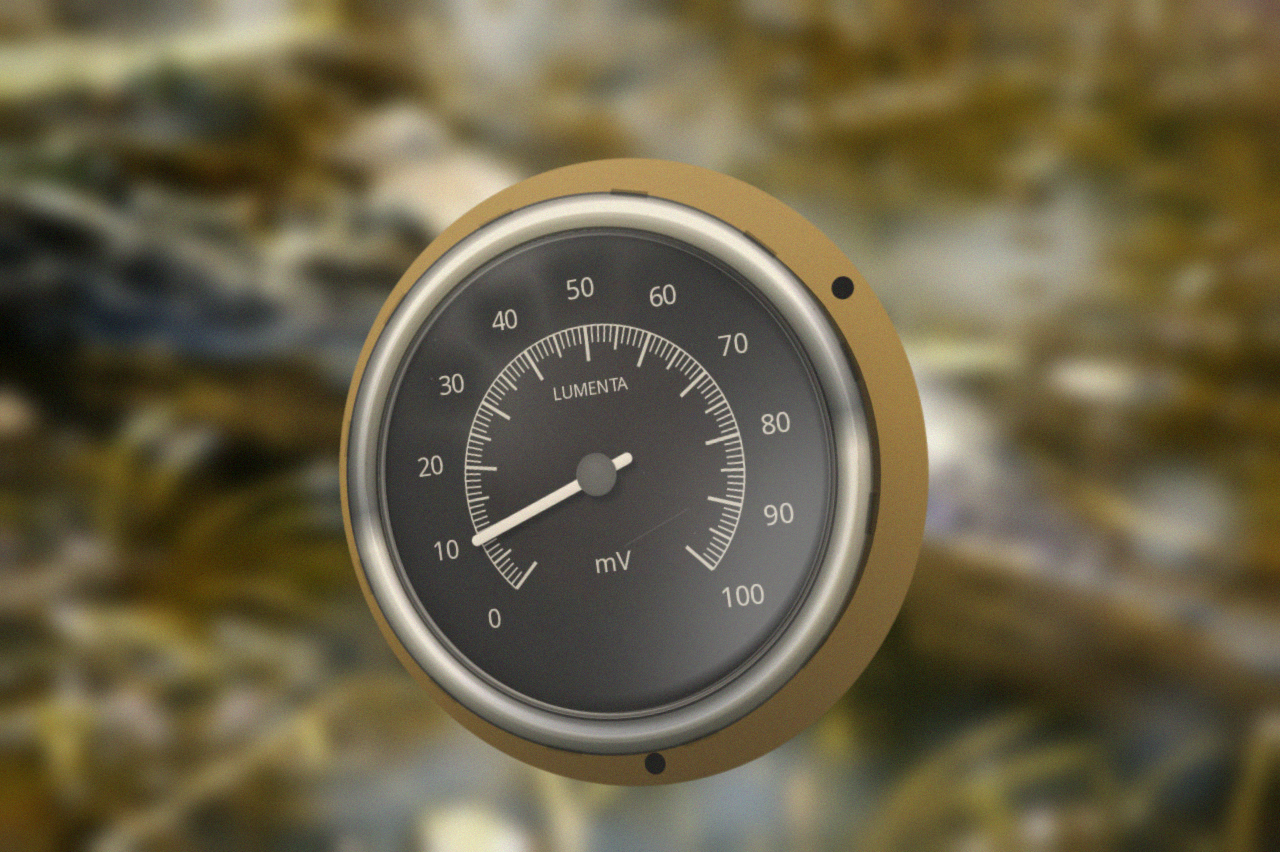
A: 9 mV
